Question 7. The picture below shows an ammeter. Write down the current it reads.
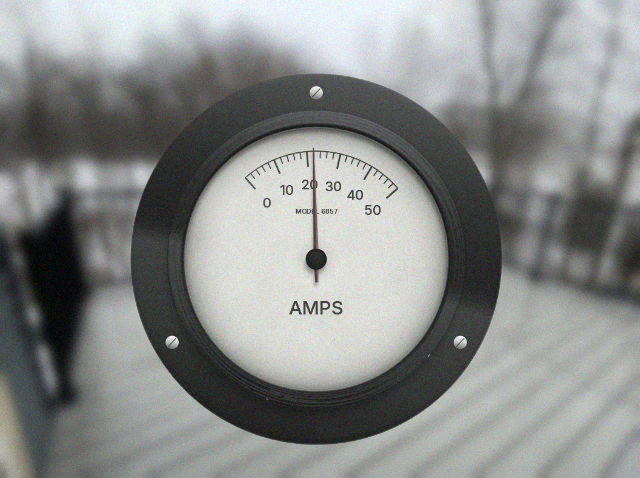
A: 22 A
